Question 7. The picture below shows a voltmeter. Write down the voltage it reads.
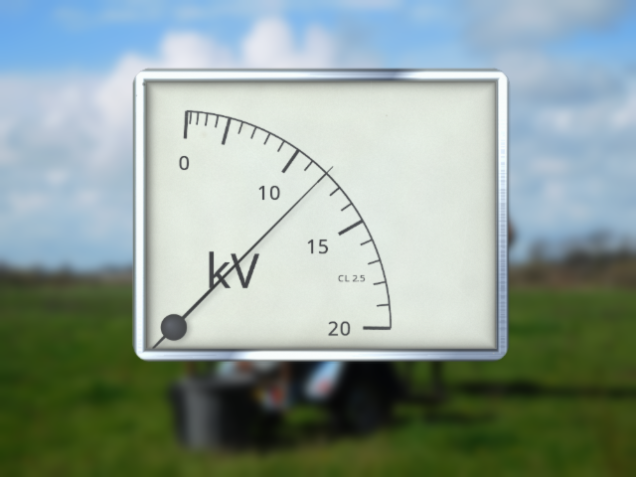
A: 12 kV
